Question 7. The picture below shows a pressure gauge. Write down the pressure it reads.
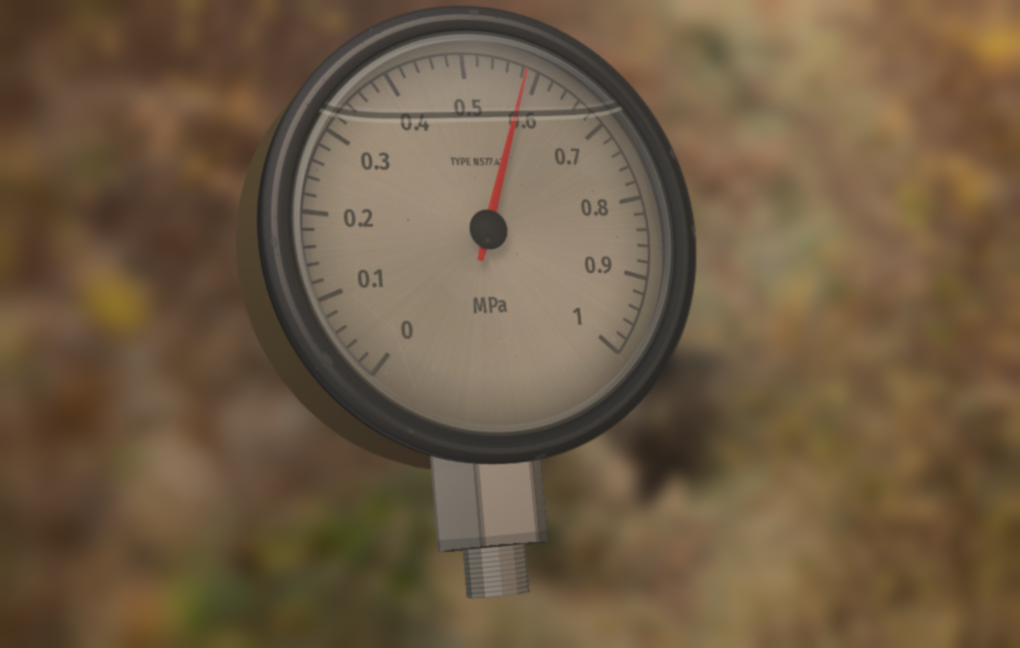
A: 0.58 MPa
